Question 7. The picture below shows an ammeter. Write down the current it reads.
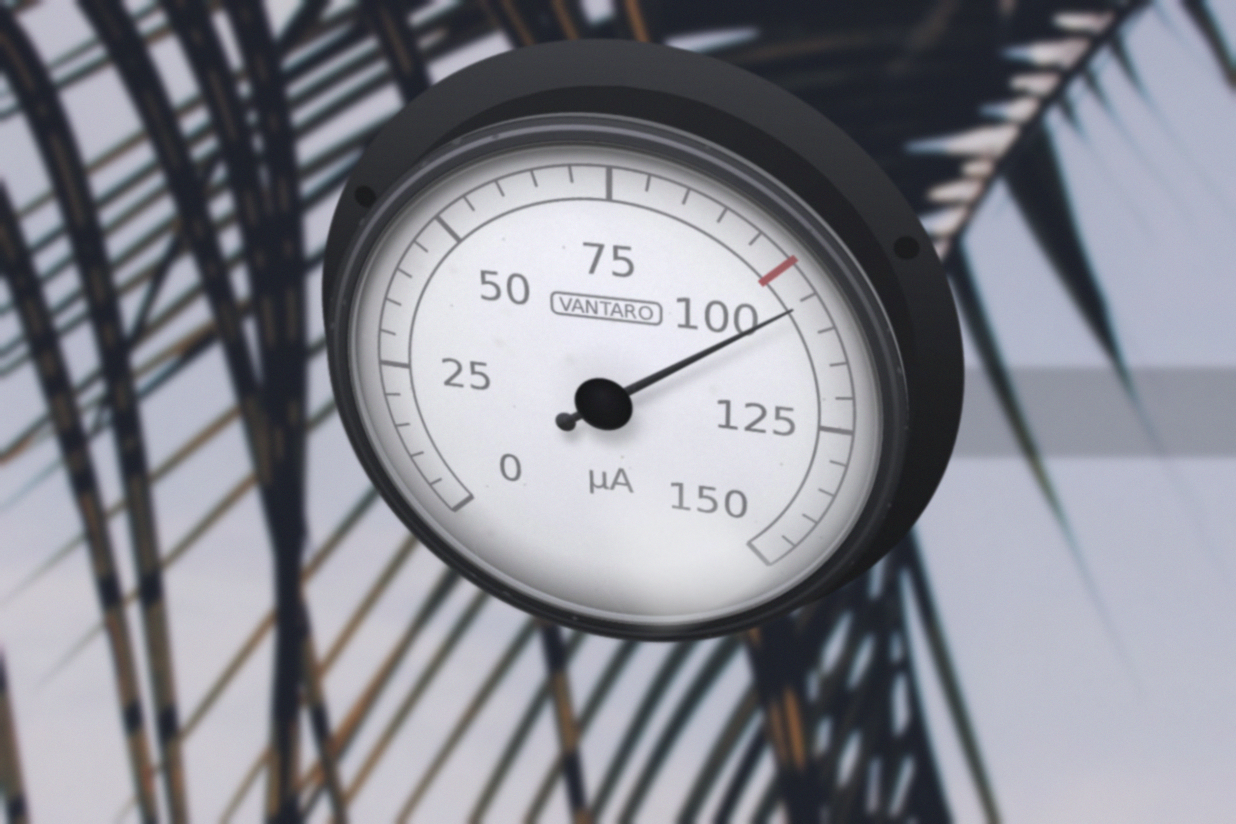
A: 105 µA
